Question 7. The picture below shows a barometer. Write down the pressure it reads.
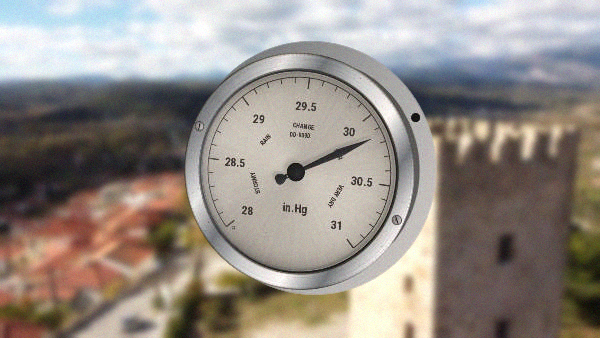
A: 30.15 inHg
